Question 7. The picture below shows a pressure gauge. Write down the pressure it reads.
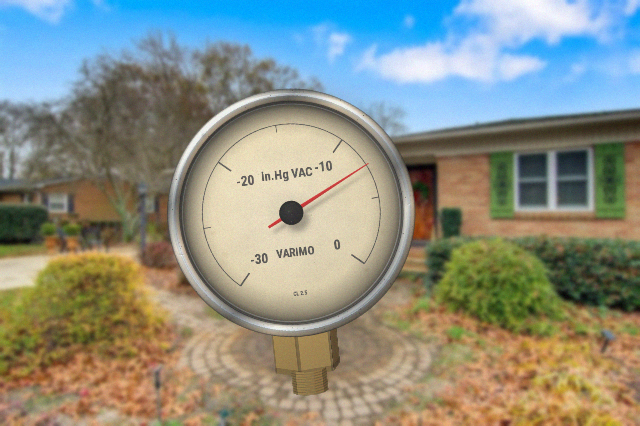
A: -7.5 inHg
